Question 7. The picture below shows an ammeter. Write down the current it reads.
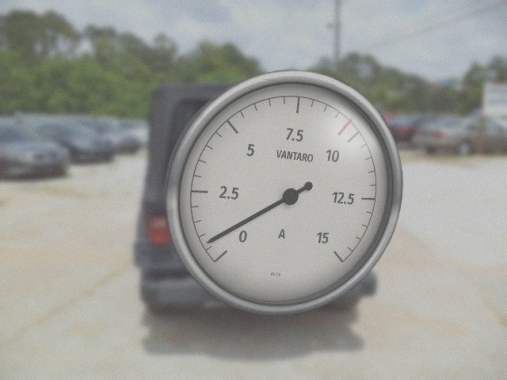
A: 0.75 A
